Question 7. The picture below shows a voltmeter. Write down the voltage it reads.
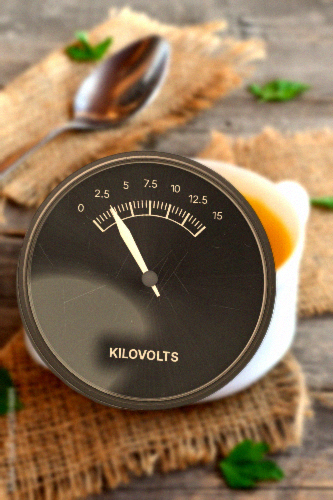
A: 2.5 kV
